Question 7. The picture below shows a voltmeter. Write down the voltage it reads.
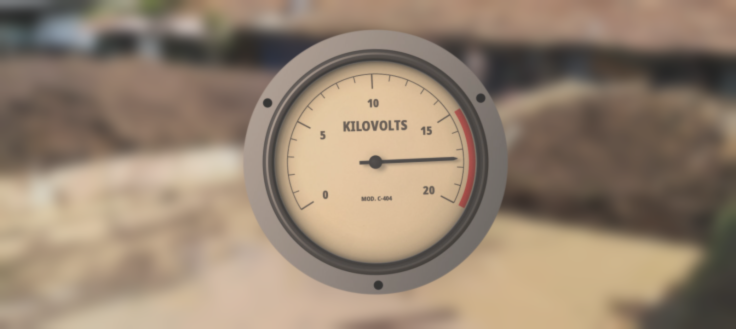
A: 17.5 kV
